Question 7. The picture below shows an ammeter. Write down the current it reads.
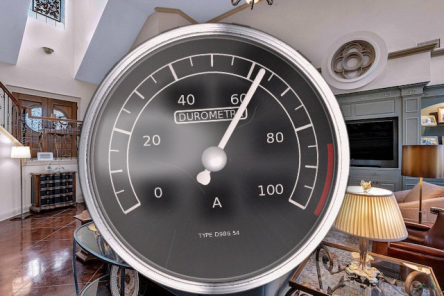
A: 62.5 A
